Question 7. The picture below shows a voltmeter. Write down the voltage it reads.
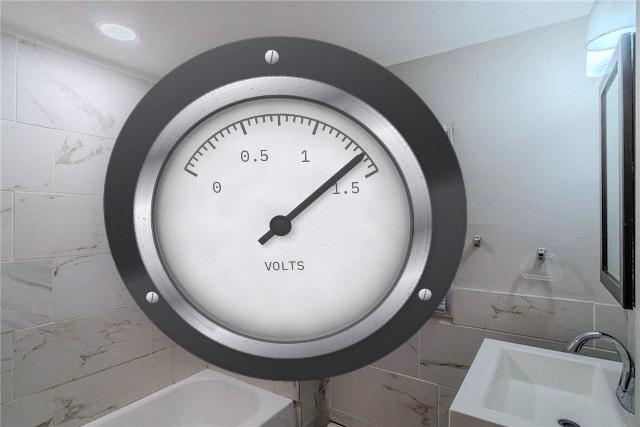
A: 1.35 V
